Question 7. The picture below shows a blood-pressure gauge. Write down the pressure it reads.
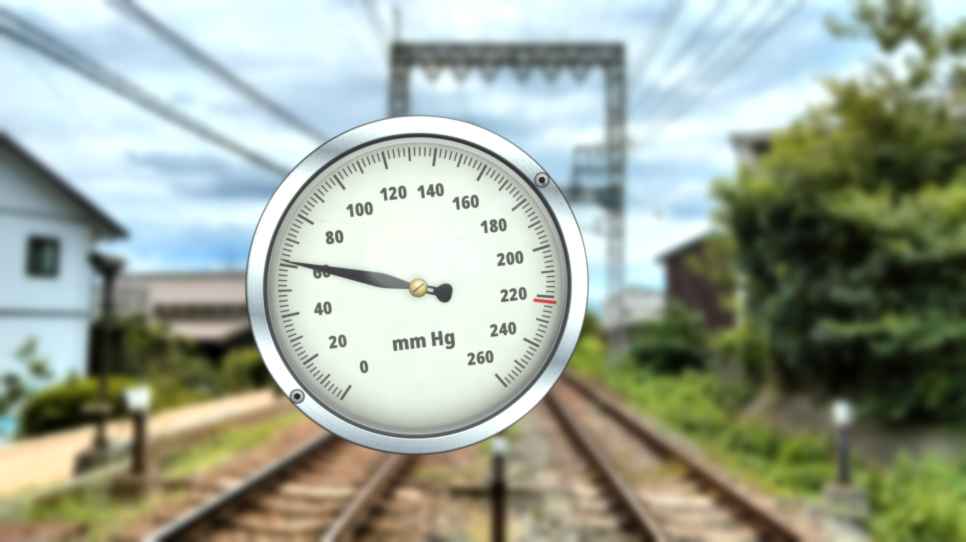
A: 62 mmHg
